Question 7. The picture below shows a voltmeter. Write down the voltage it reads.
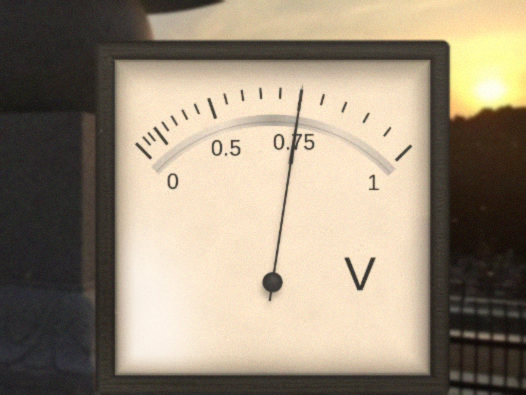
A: 0.75 V
